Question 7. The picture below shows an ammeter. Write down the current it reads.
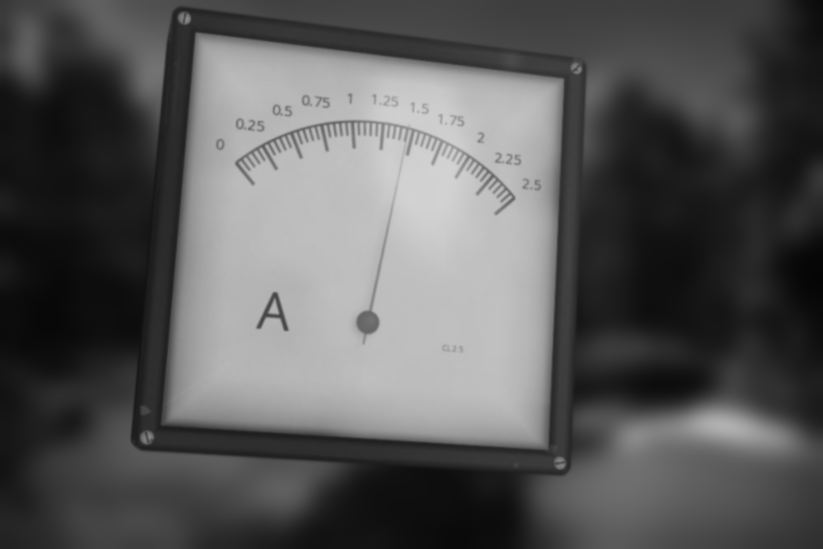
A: 1.45 A
